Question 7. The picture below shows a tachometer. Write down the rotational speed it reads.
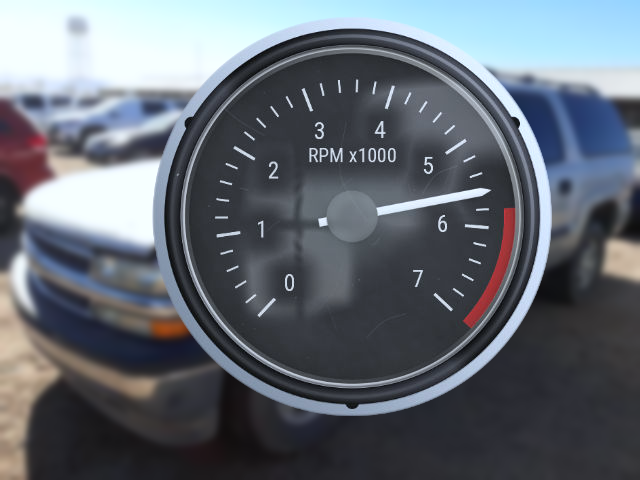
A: 5600 rpm
